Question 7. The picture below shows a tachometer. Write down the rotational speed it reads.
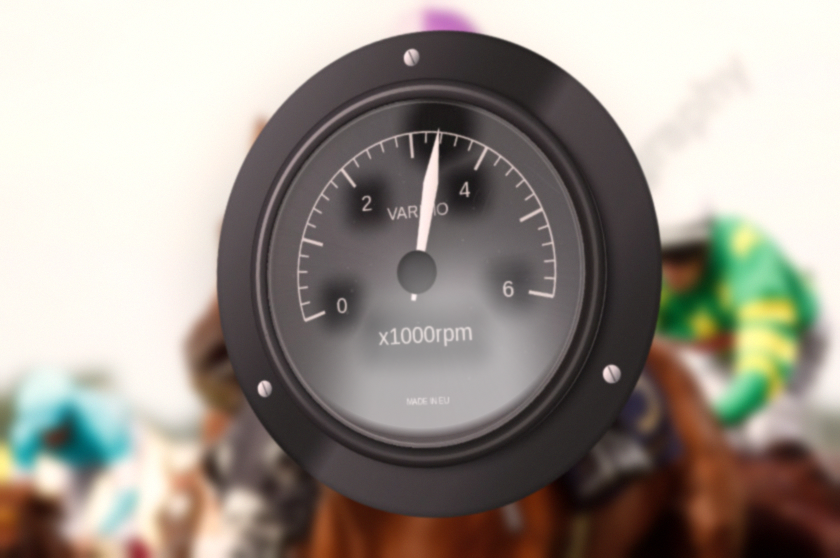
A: 3400 rpm
